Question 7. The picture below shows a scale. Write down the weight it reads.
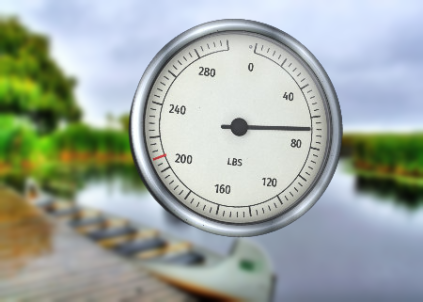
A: 68 lb
